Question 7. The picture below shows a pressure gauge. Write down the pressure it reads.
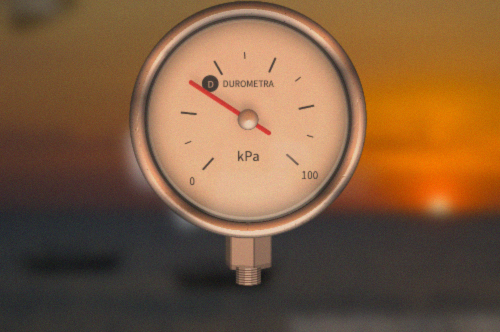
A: 30 kPa
